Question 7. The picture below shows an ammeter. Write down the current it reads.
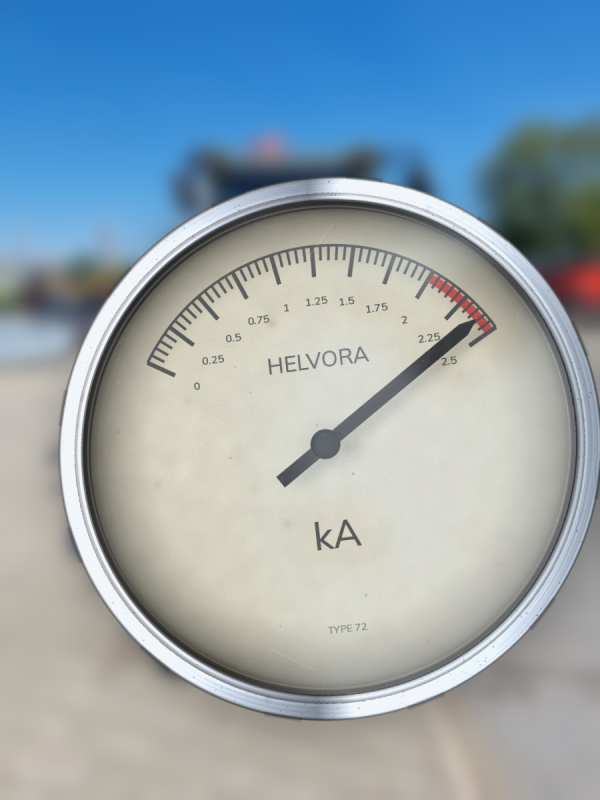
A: 2.4 kA
